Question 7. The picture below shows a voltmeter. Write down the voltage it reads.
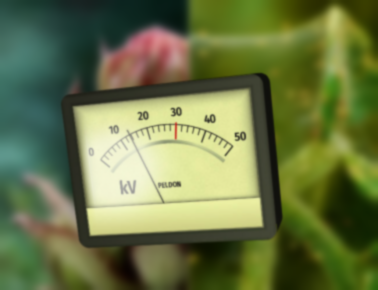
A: 14 kV
